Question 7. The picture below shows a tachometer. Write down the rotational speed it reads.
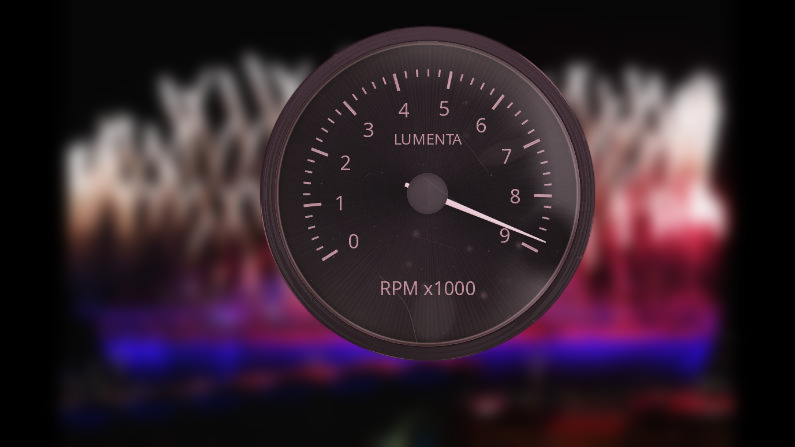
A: 8800 rpm
